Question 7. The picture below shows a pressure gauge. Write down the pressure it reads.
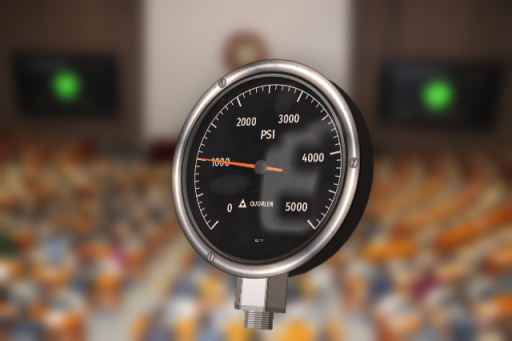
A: 1000 psi
